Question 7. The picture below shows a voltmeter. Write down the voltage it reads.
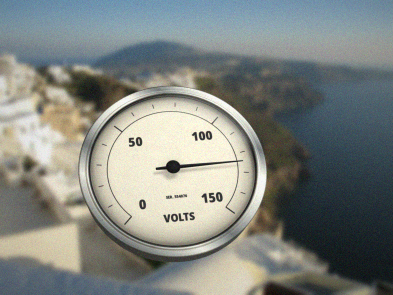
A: 125 V
